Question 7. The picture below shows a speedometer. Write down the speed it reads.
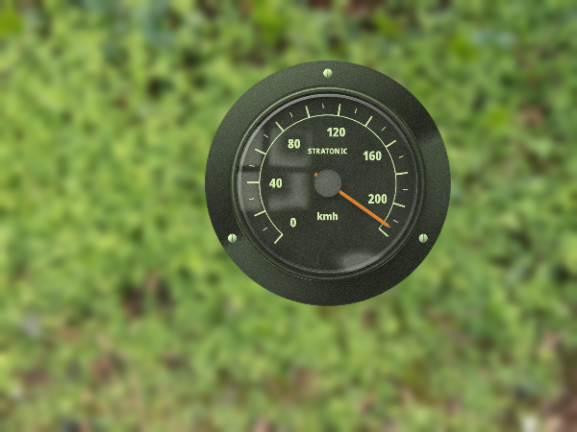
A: 215 km/h
